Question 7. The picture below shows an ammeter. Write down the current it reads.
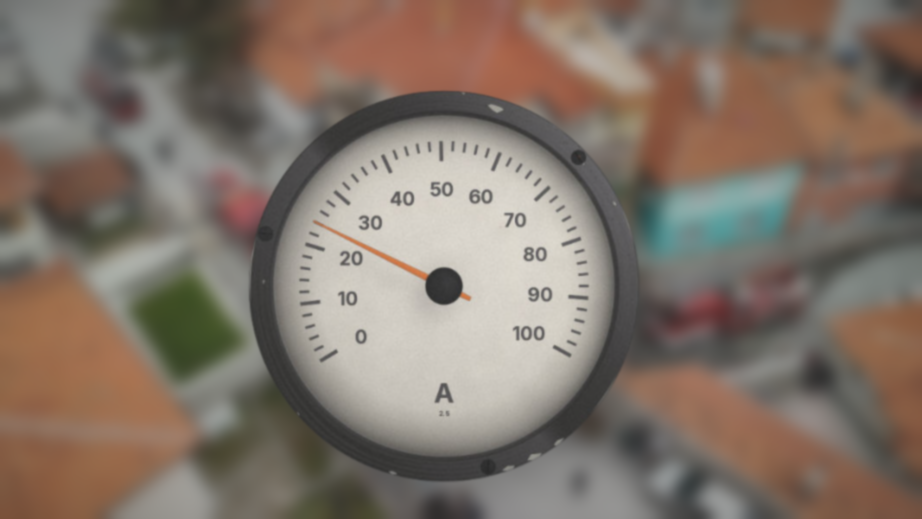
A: 24 A
